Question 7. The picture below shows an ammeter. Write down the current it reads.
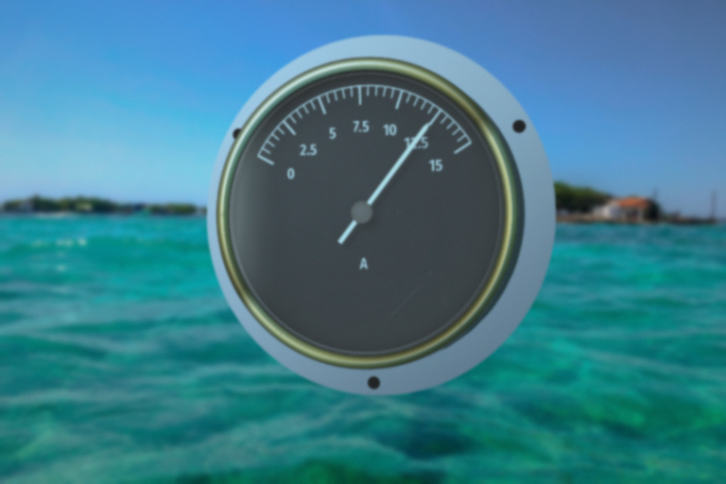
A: 12.5 A
